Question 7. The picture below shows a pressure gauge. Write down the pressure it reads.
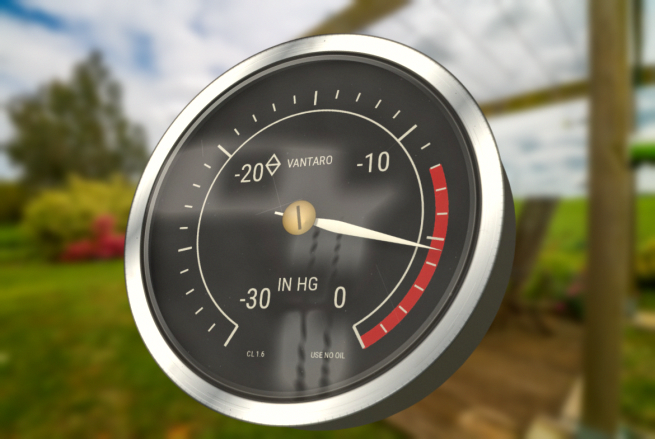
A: -4.5 inHg
